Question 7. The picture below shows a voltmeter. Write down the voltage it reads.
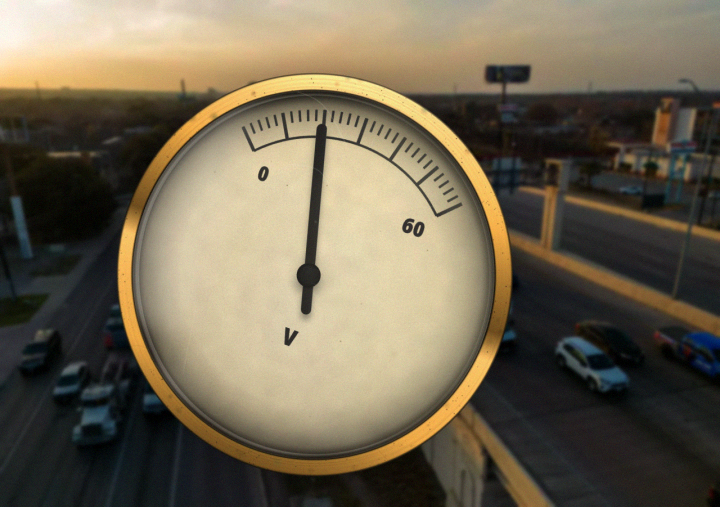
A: 20 V
